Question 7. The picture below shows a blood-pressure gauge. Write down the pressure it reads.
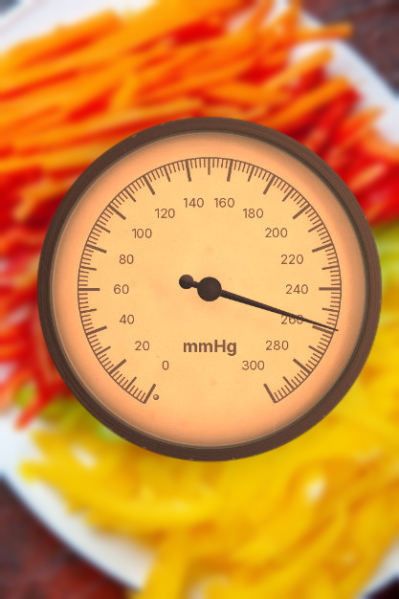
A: 258 mmHg
